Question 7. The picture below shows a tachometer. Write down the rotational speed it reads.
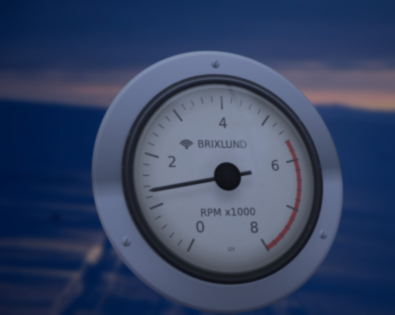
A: 1300 rpm
